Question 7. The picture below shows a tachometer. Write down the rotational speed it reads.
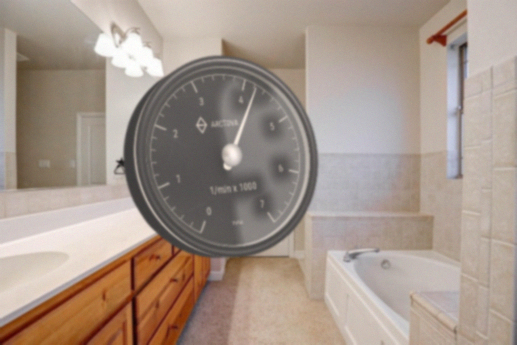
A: 4200 rpm
